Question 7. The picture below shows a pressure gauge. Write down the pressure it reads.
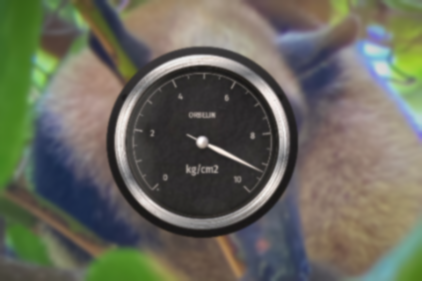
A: 9.25 kg/cm²
